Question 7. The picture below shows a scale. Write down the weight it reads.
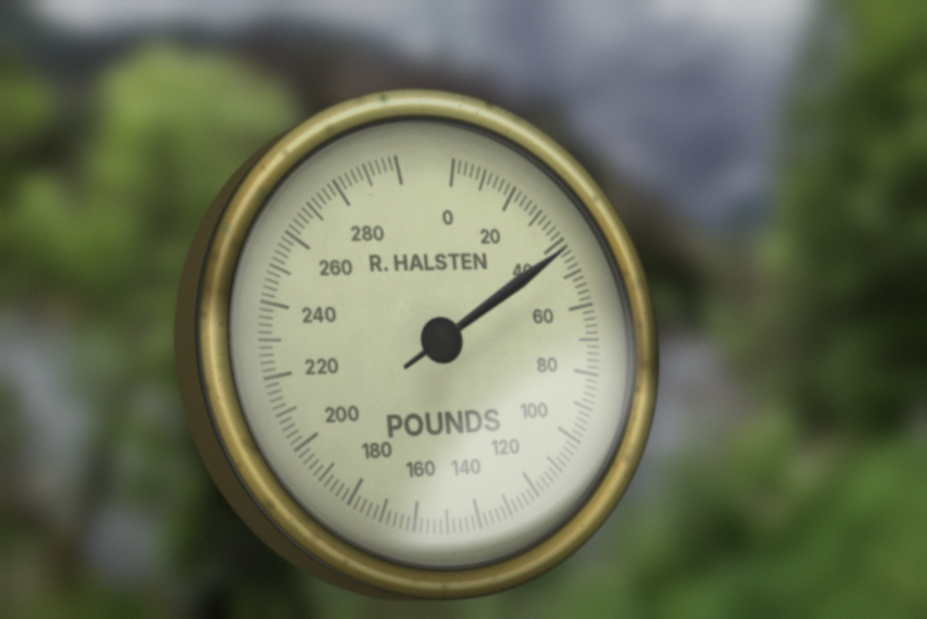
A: 42 lb
